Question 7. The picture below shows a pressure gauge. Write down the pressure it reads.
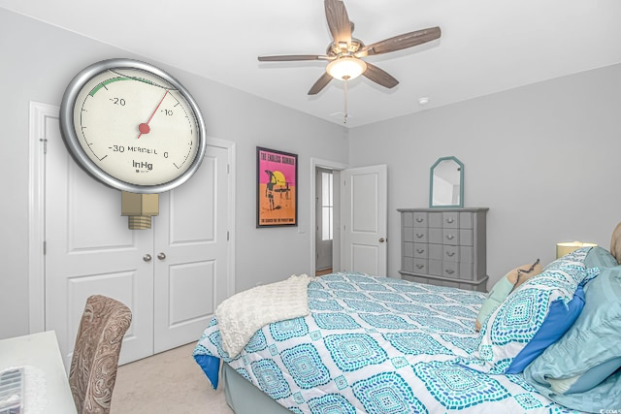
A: -12 inHg
